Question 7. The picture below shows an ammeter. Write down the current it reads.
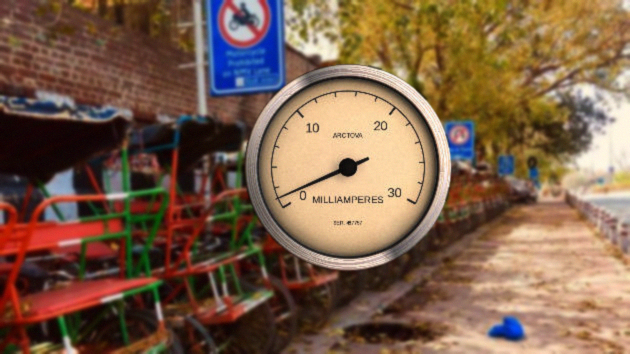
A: 1 mA
